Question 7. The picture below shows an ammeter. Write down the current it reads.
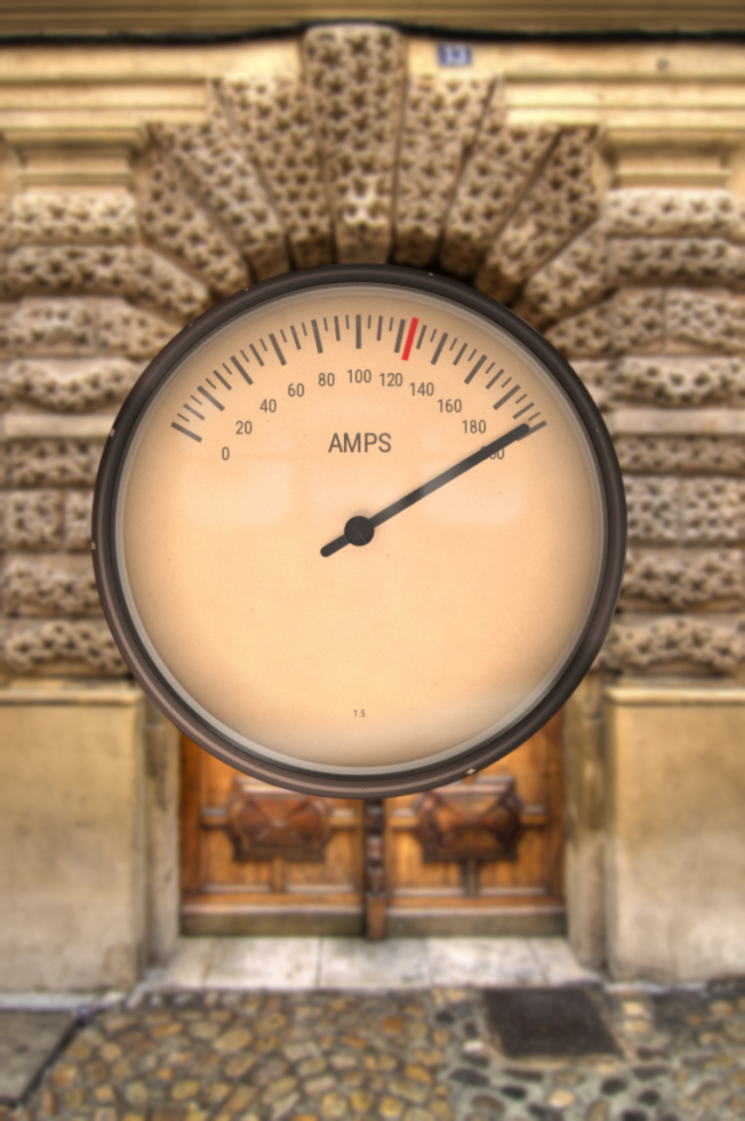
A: 197.5 A
